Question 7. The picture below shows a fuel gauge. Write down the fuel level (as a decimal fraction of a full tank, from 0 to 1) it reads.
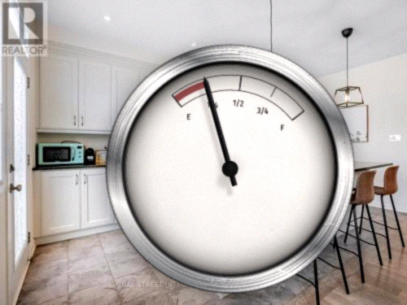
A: 0.25
